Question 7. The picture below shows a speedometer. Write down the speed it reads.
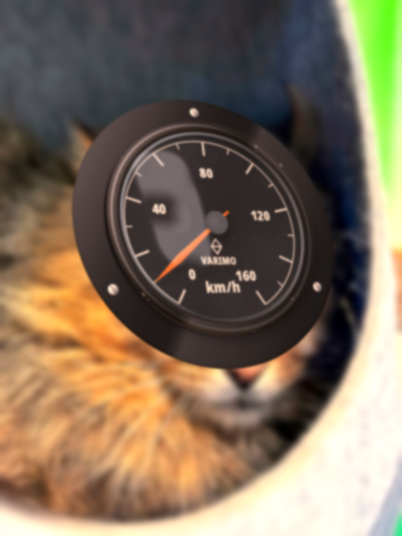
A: 10 km/h
